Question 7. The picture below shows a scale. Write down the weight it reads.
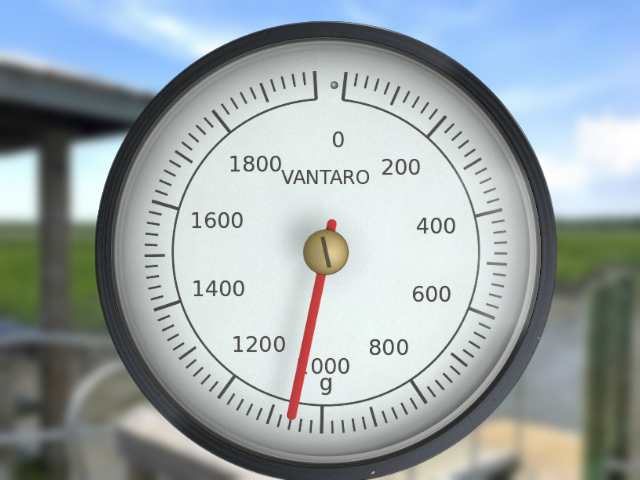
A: 1060 g
